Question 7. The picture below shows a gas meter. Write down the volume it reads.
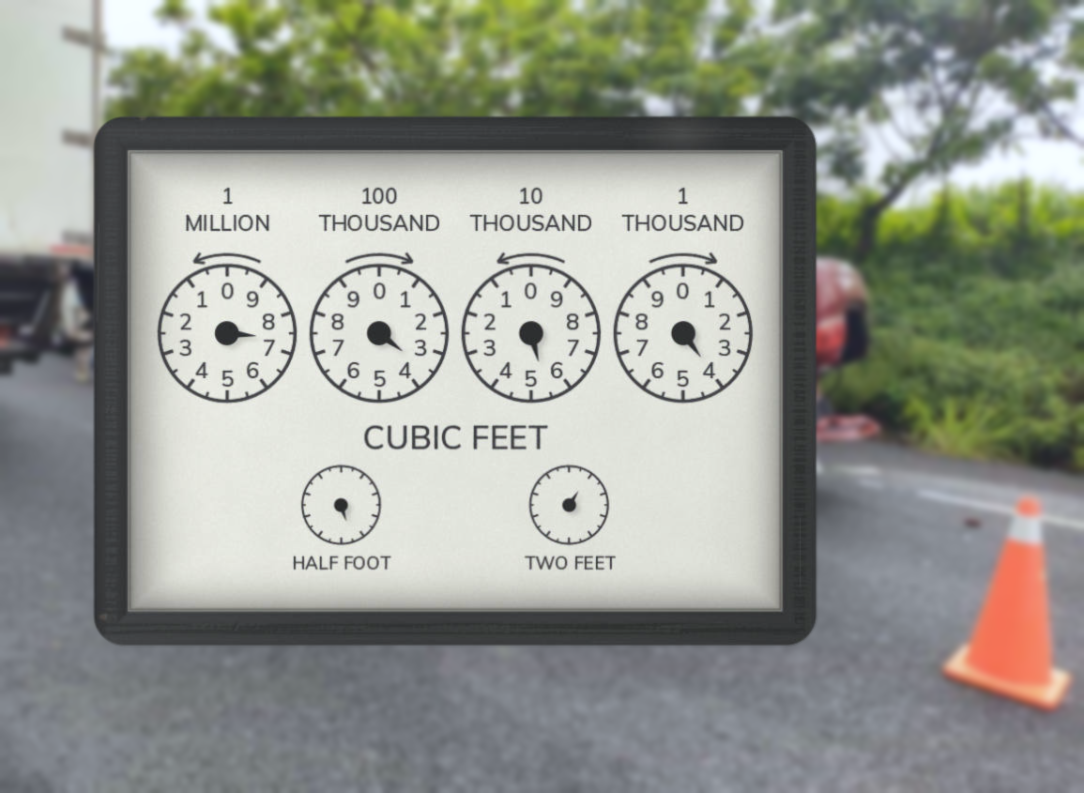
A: 735400 ft³
